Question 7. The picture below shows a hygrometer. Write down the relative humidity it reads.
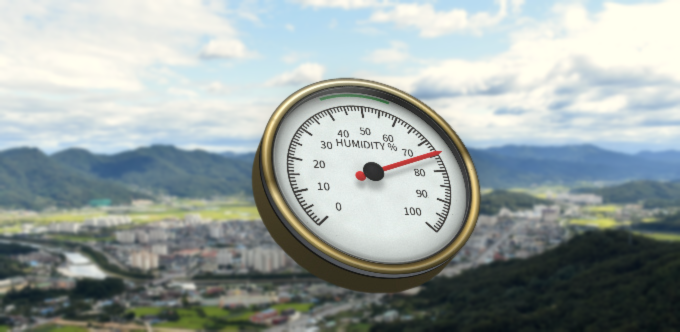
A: 75 %
